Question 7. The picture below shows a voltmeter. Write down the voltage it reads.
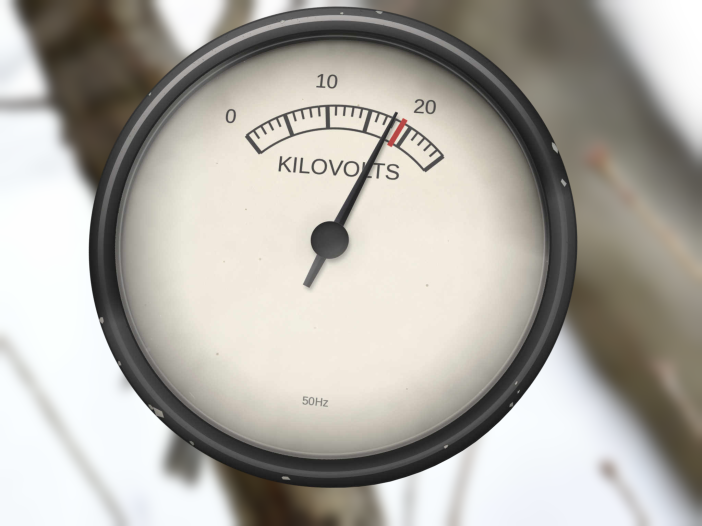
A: 18 kV
